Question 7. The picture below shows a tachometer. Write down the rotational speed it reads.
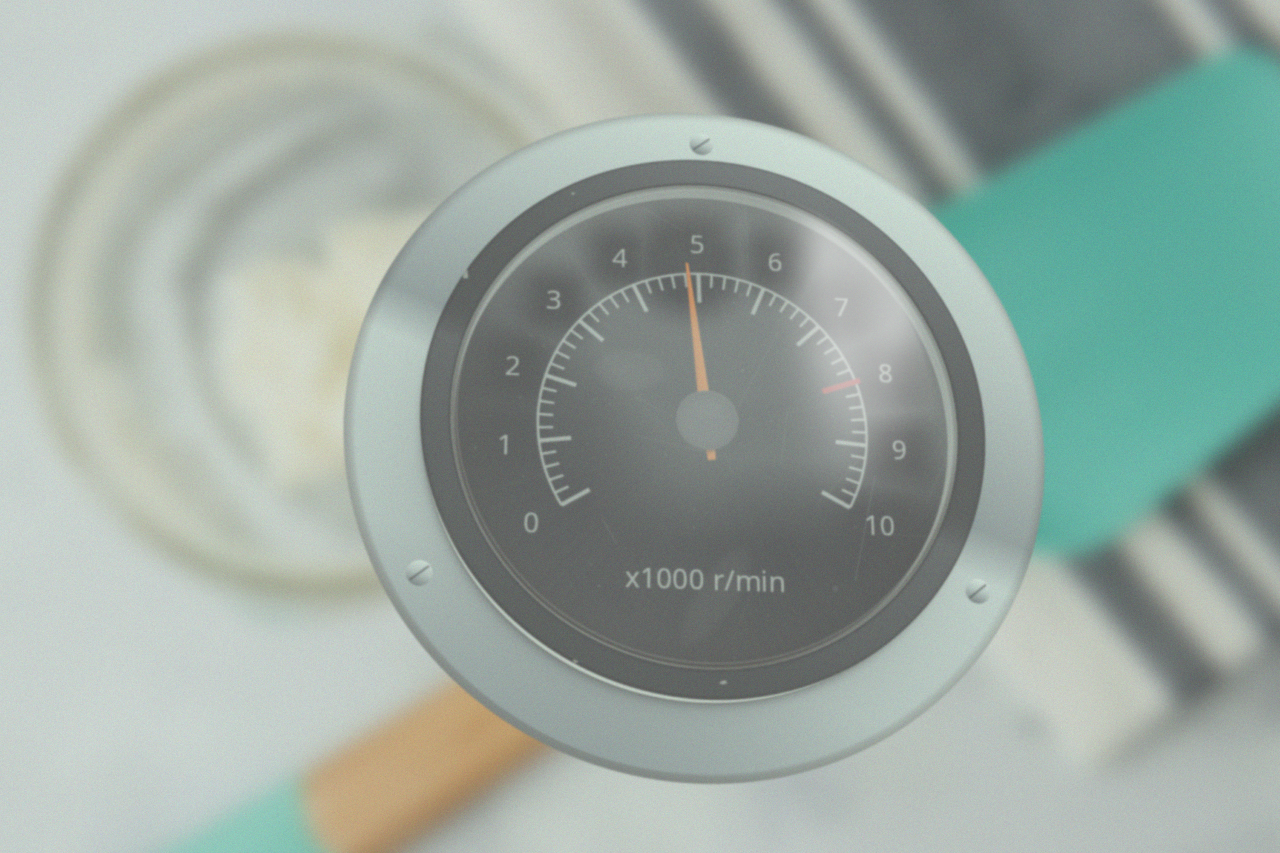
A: 4800 rpm
